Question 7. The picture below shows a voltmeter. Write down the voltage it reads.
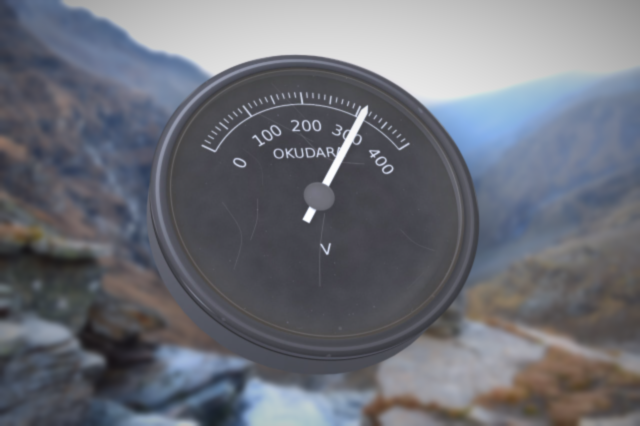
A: 310 V
